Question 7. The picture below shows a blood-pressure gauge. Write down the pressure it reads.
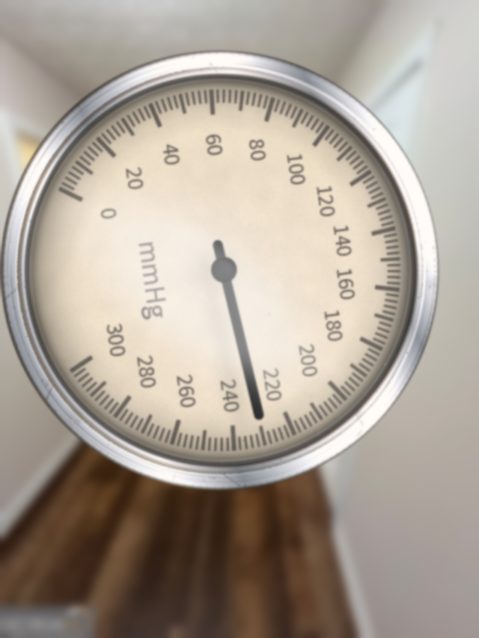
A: 230 mmHg
